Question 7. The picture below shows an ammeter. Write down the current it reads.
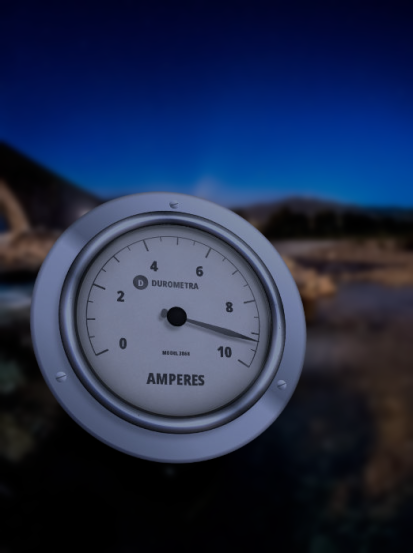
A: 9.25 A
